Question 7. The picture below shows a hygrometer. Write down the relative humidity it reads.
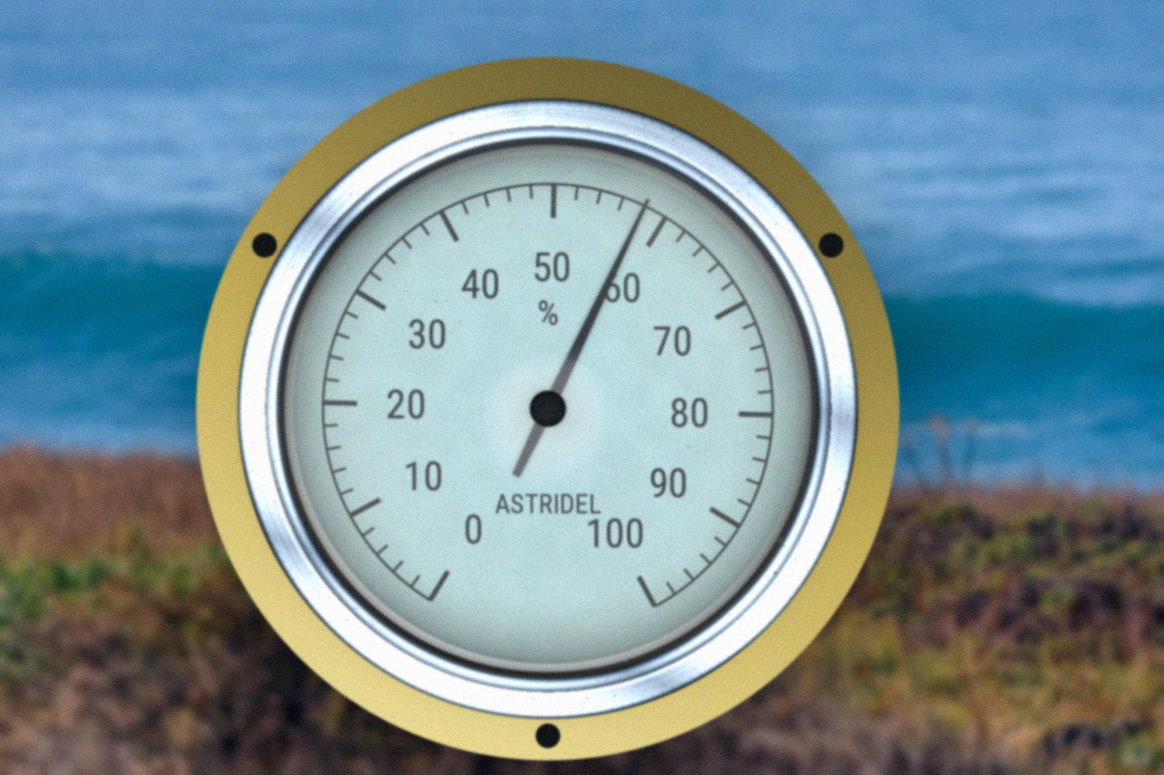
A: 58 %
